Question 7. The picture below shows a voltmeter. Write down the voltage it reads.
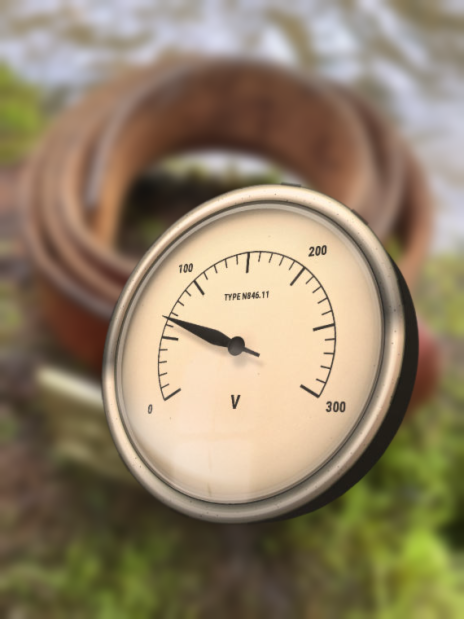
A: 65 V
